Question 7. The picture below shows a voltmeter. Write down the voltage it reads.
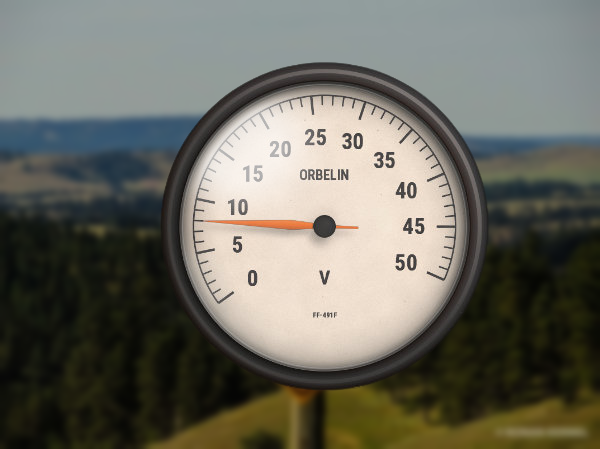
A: 8 V
